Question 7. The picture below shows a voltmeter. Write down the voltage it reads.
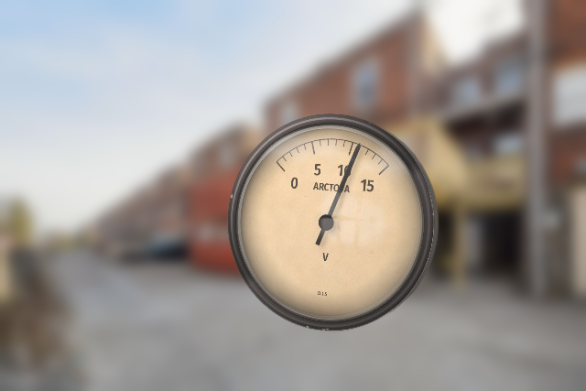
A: 11 V
